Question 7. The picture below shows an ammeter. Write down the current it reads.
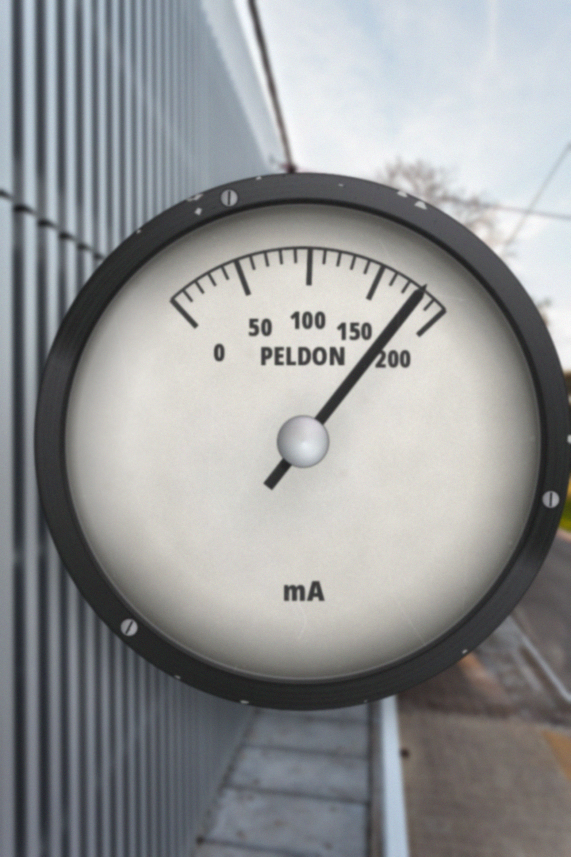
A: 180 mA
